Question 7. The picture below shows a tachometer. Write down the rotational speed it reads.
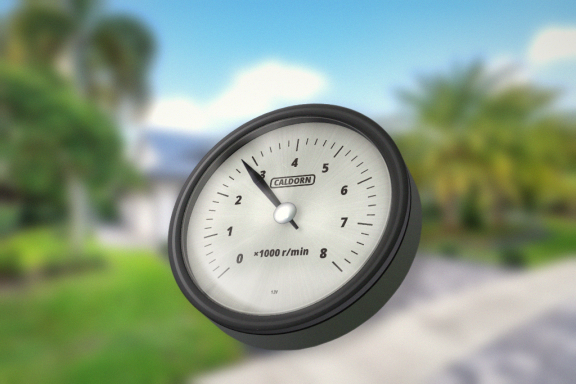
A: 2800 rpm
